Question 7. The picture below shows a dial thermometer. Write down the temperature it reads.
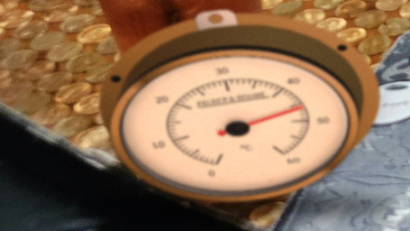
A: 45 °C
